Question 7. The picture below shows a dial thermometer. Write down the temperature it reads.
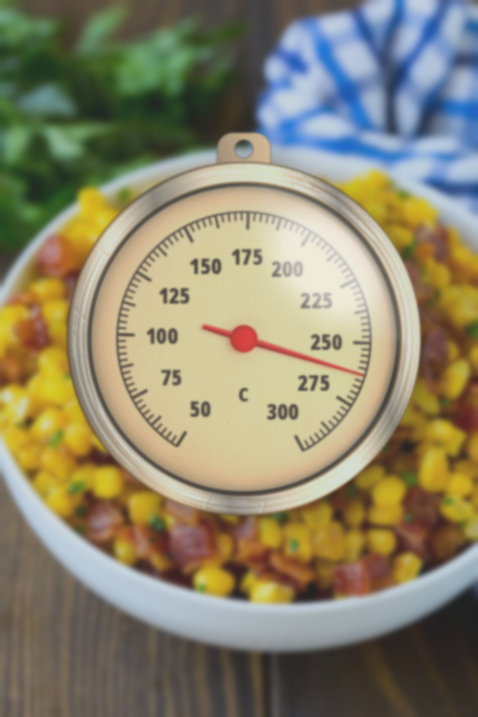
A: 262.5 °C
